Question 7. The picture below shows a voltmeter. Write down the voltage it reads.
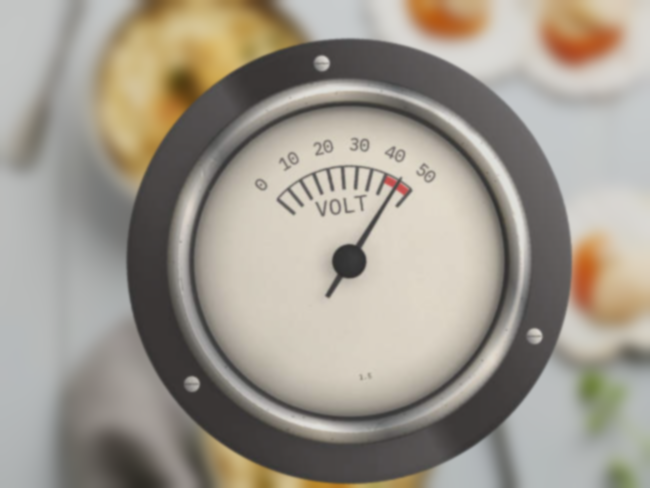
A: 45 V
